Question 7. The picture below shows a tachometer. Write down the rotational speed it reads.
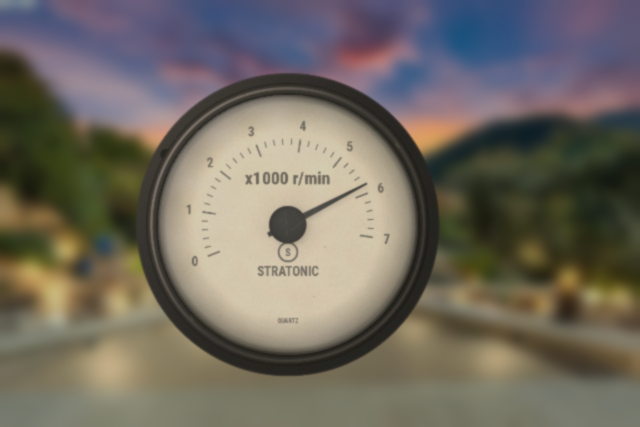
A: 5800 rpm
